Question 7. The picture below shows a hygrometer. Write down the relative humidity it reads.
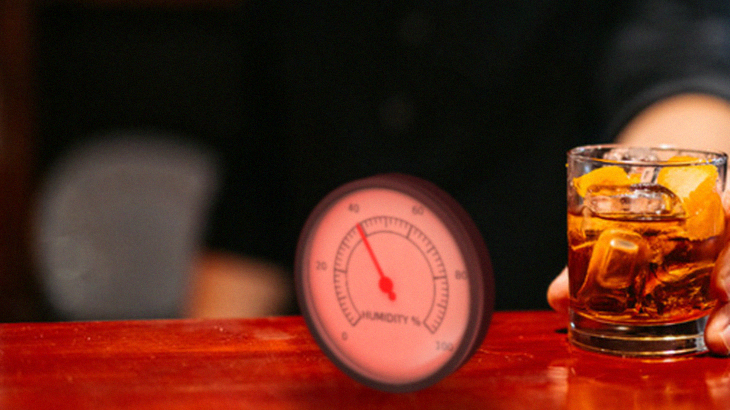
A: 40 %
